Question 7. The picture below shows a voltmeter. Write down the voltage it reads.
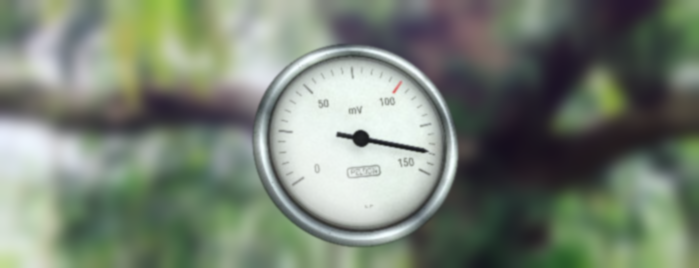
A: 140 mV
